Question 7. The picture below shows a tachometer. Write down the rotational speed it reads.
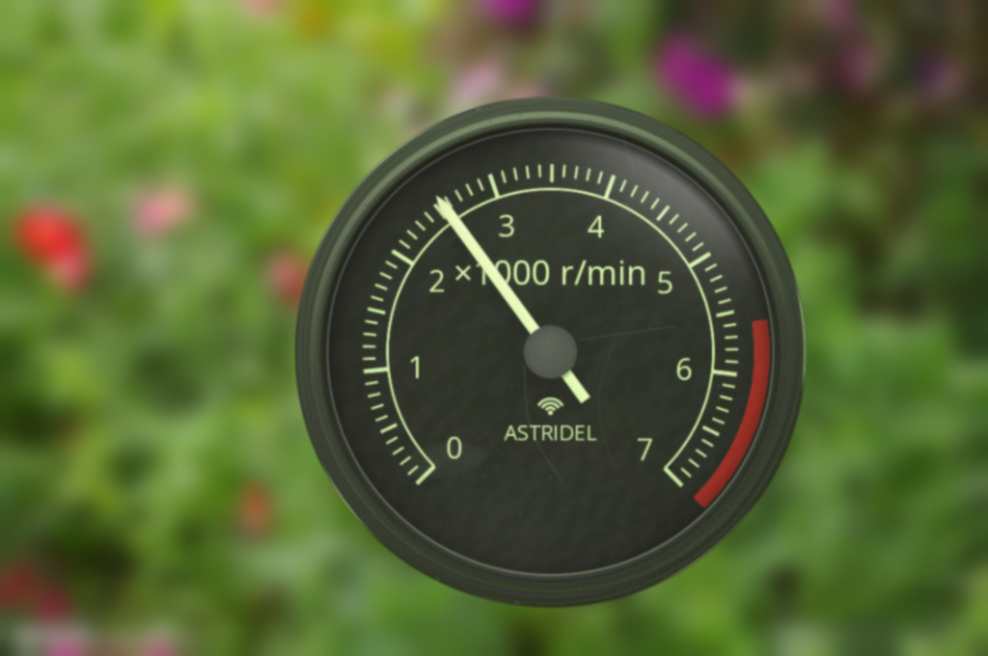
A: 2550 rpm
